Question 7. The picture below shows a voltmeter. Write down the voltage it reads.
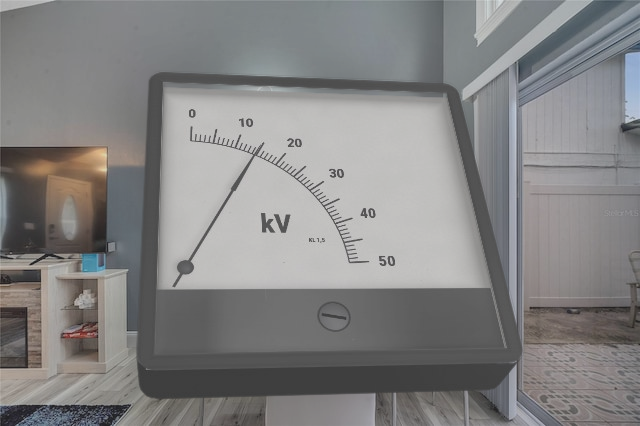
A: 15 kV
